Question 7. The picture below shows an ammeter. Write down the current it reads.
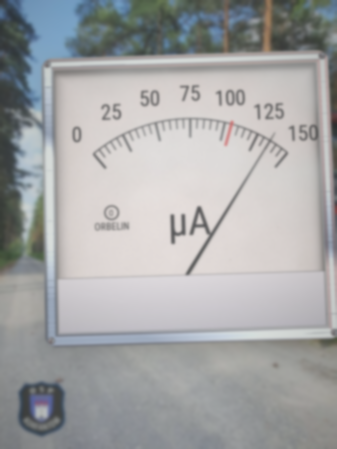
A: 135 µA
